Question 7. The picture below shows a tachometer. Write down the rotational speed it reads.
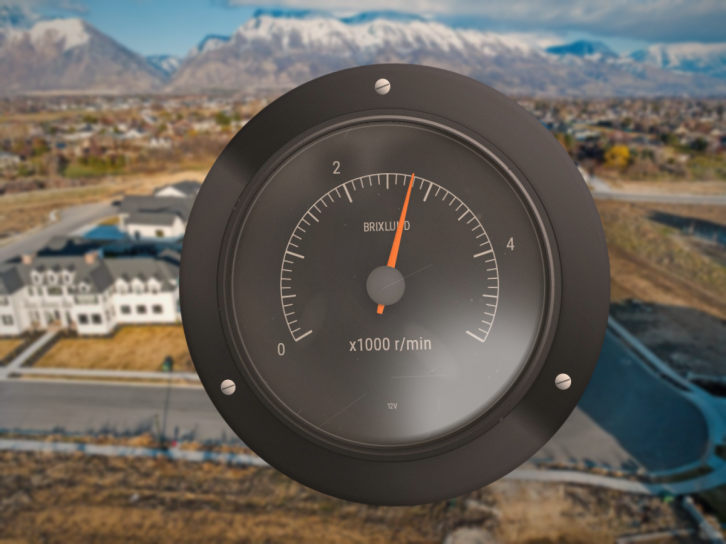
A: 2800 rpm
